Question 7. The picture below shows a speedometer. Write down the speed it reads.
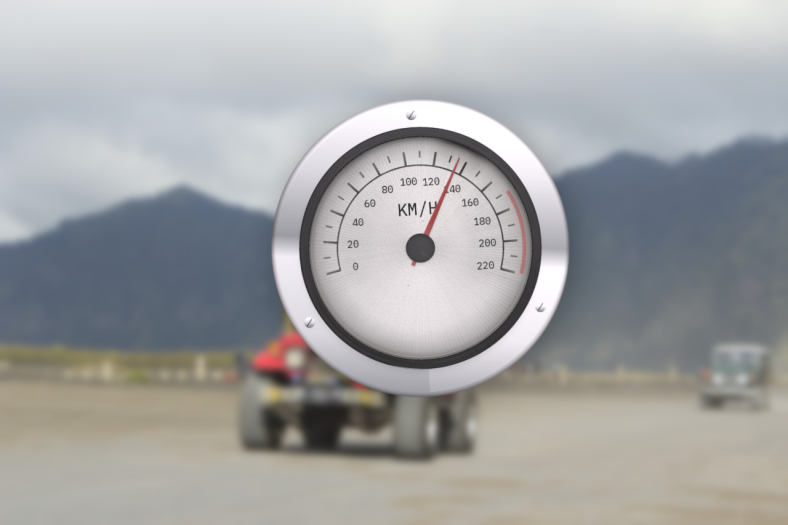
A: 135 km/h
